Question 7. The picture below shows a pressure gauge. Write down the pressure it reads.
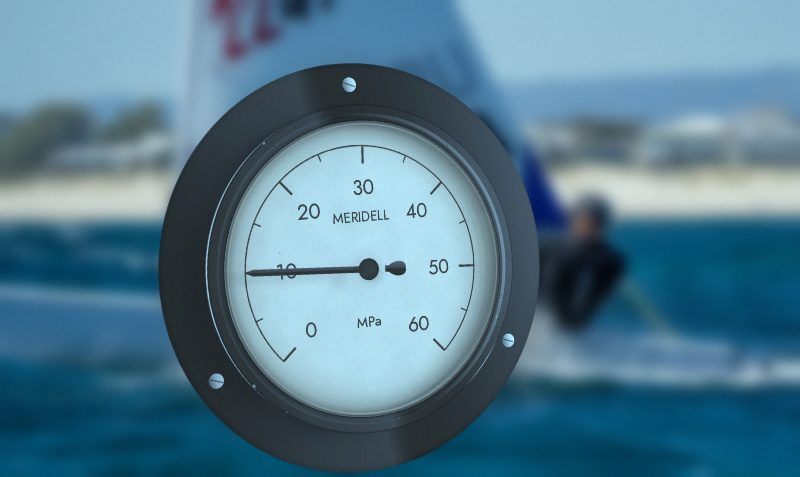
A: 10 MPa
